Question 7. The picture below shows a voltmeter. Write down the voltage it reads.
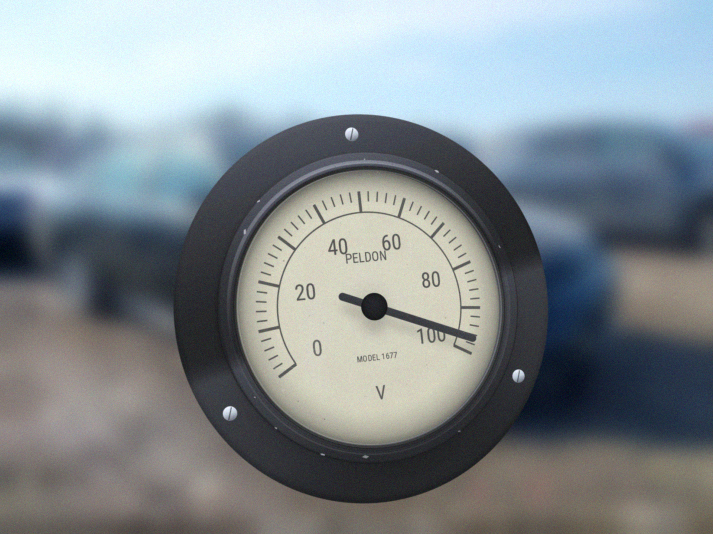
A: 97 V
